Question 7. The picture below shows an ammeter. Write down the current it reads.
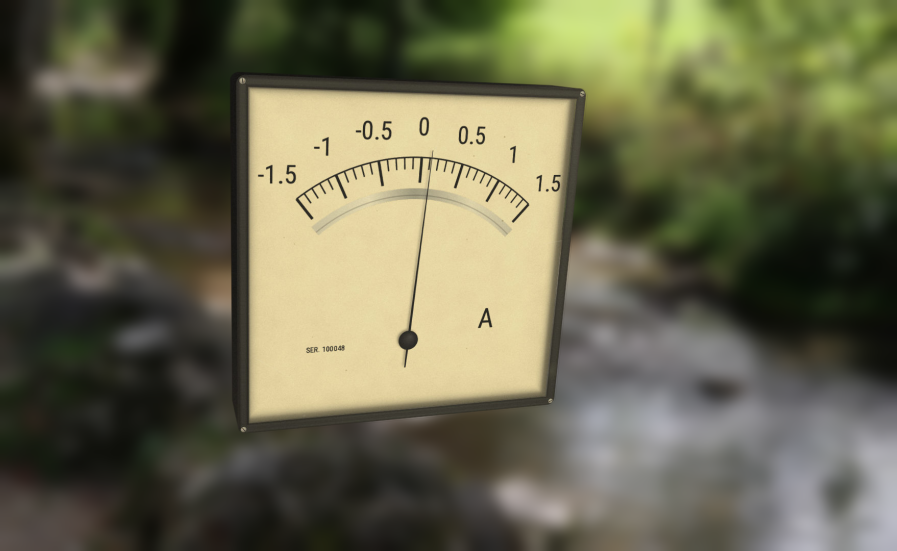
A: 0.1 A
